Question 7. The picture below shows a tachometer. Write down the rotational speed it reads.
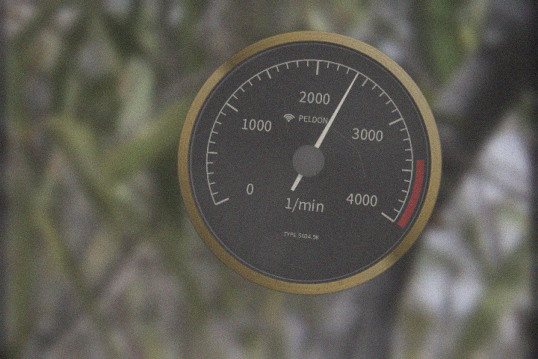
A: 2400 rpm
